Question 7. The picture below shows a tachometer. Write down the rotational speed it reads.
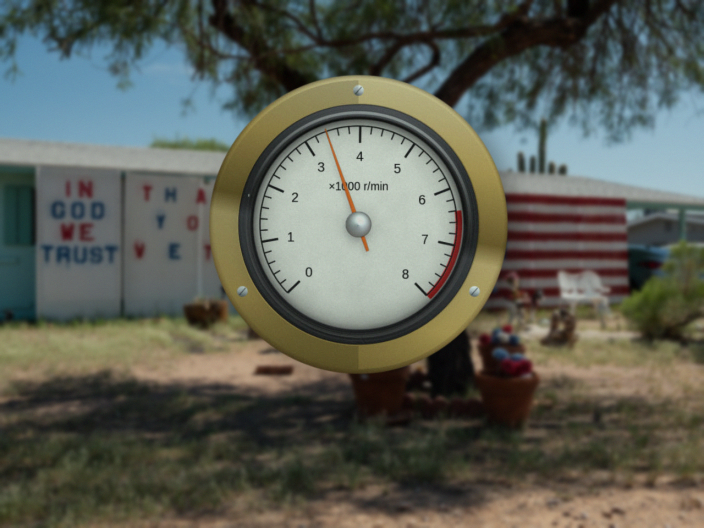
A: 3400 rpm
